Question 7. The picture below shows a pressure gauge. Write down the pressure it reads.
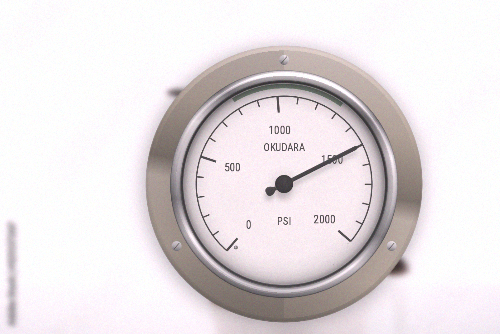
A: 1500 psi
